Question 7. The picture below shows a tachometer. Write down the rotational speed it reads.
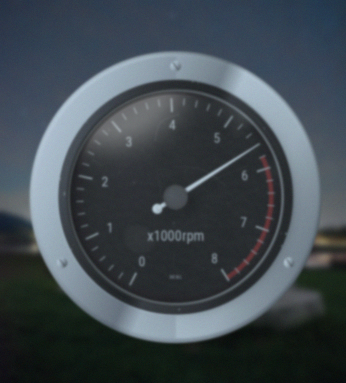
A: 5600 rpm
